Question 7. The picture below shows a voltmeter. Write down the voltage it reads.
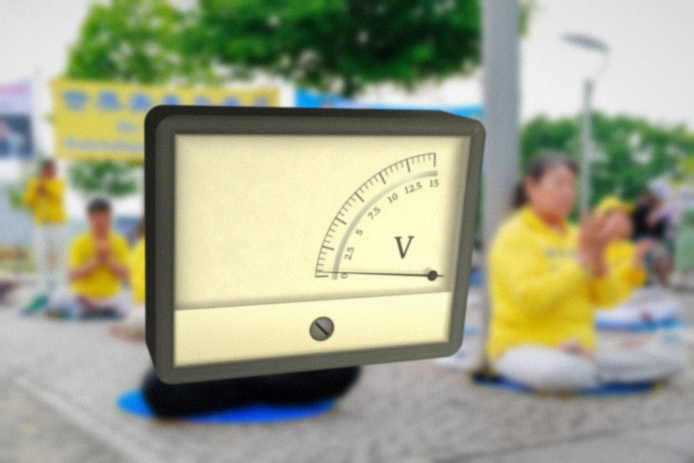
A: 0.5 V
